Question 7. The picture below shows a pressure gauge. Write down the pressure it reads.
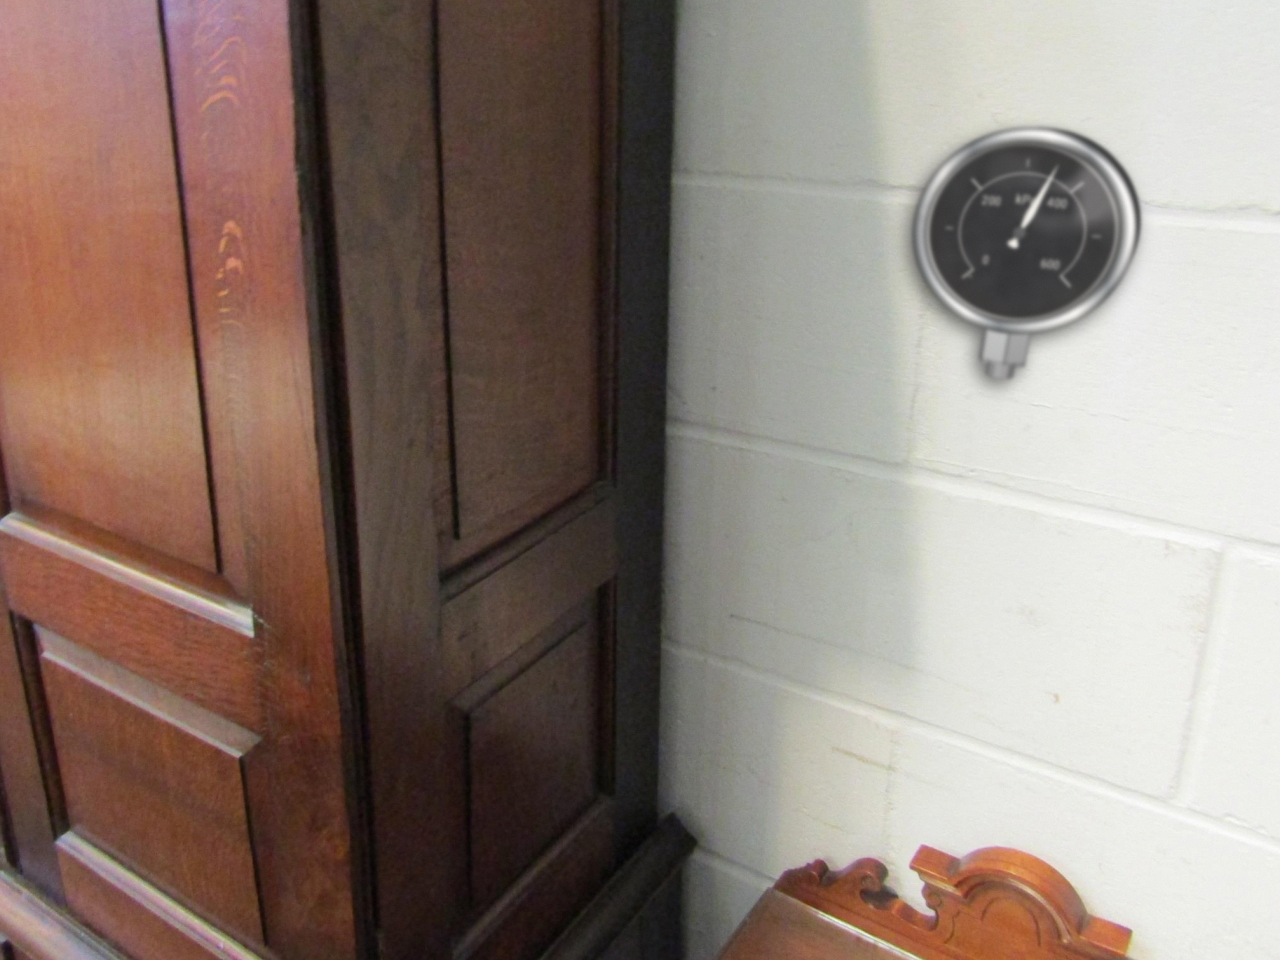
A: 350 kPa
